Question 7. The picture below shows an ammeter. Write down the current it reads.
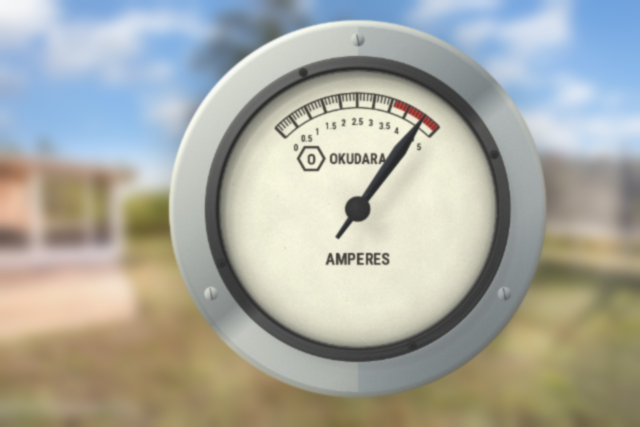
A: 4.5 A
